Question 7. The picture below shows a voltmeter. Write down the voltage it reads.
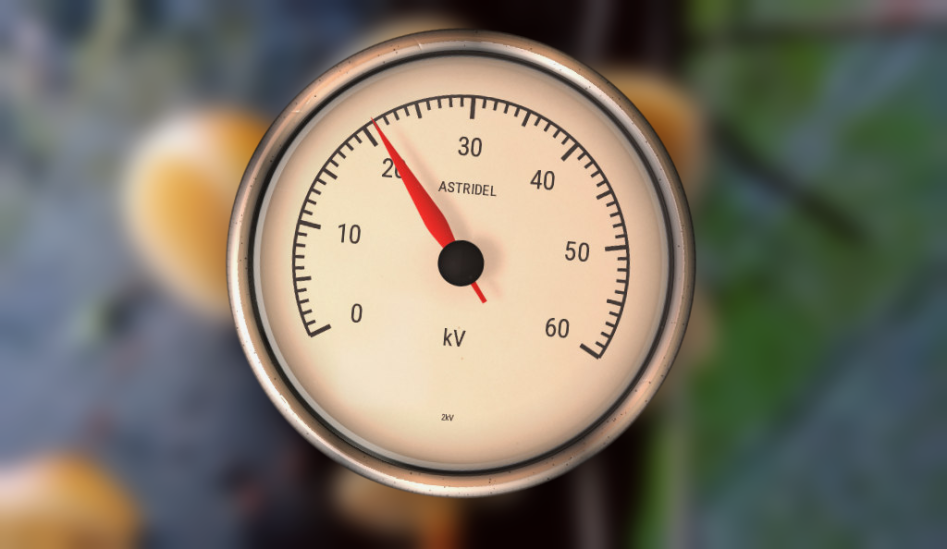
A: 21 kV
